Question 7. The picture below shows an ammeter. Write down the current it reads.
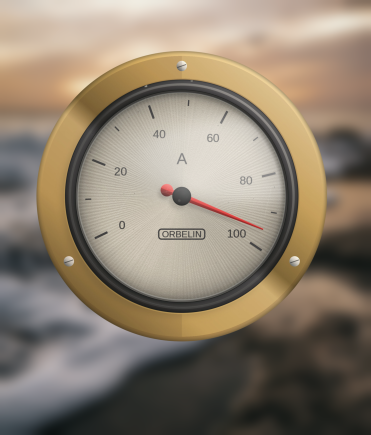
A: 95 A
